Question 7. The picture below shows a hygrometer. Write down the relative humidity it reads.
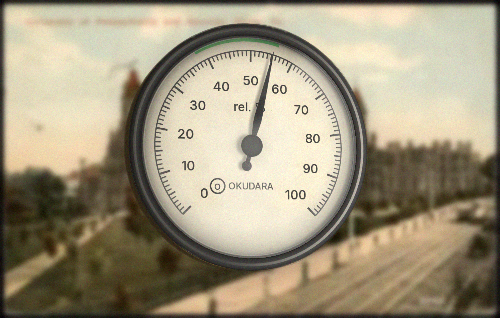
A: 55 %
